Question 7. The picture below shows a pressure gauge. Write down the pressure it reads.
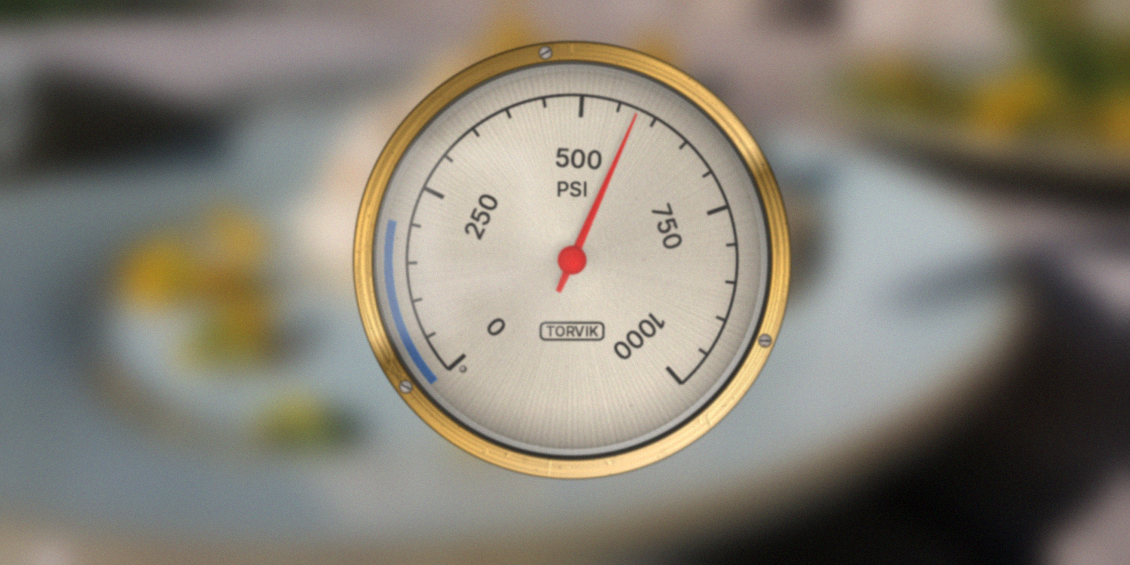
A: 575 psi
